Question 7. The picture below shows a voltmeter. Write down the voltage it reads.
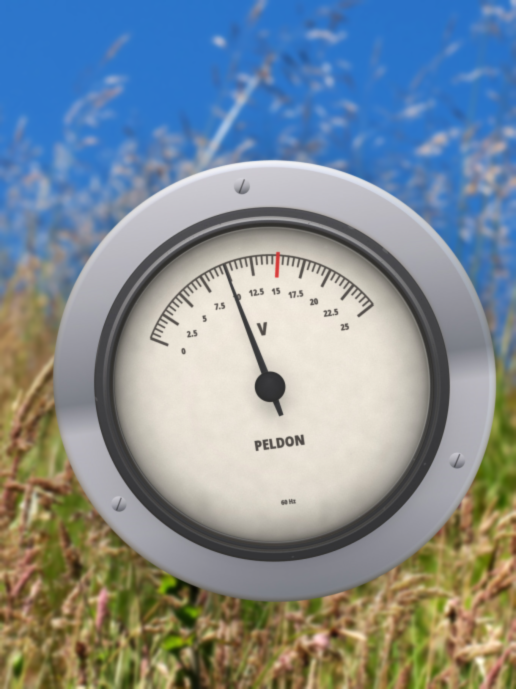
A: 10 V
